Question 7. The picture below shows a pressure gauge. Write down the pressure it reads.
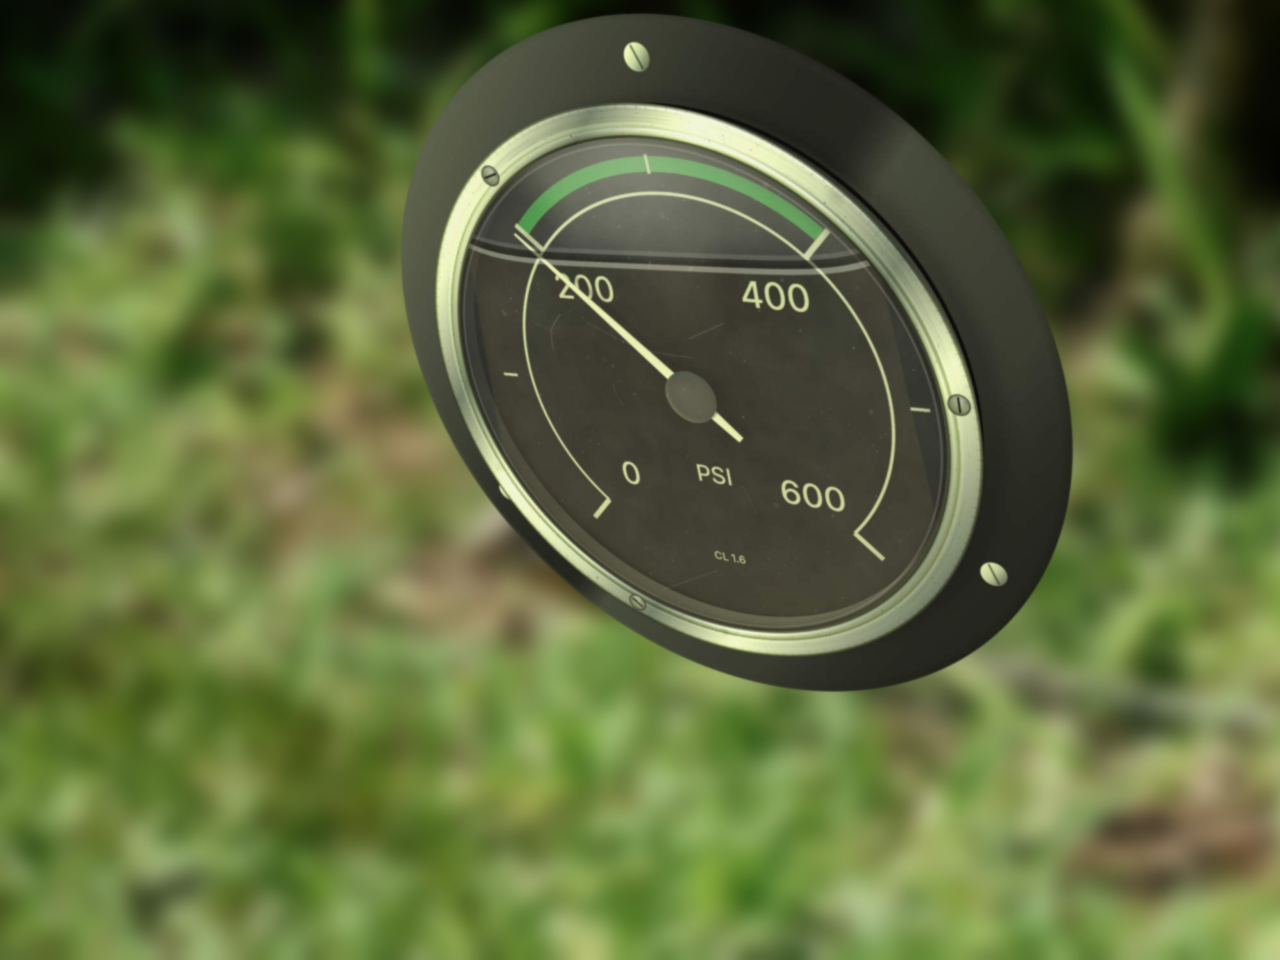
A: 200 psi
